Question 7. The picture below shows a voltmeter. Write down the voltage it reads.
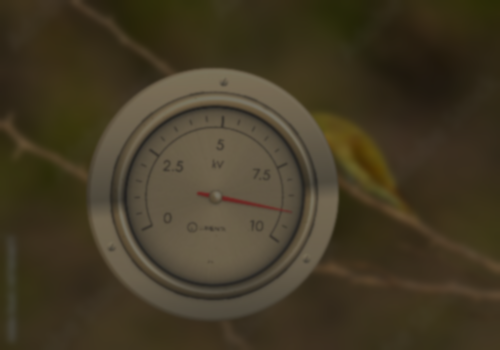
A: 9 kV
